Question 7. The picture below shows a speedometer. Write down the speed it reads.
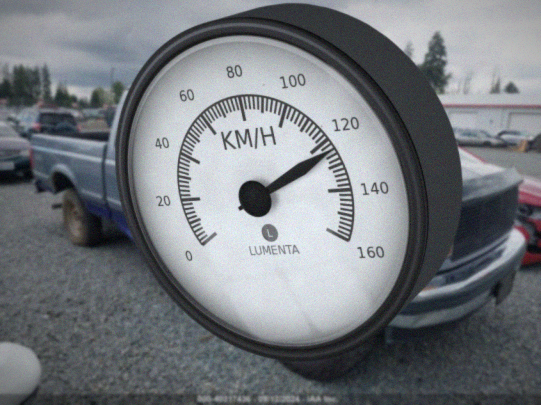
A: 124 km/h
